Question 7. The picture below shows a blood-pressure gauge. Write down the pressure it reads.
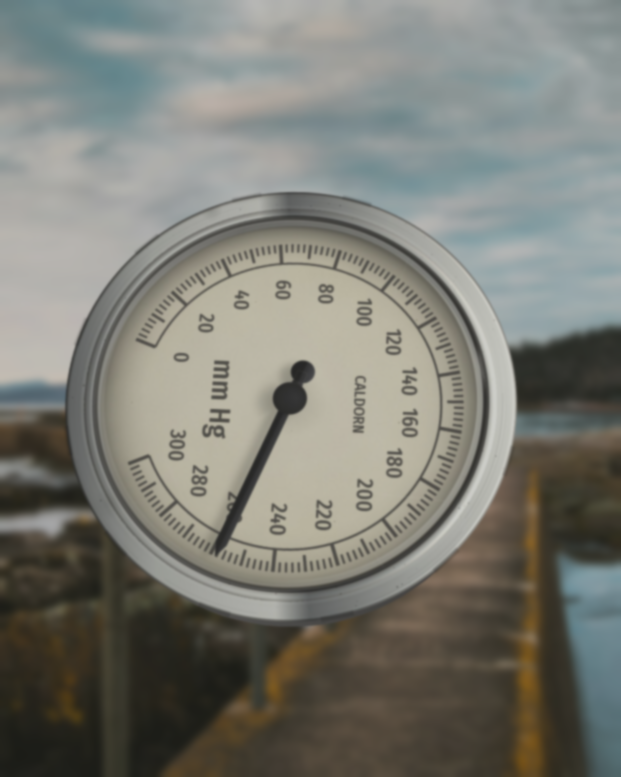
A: 258 mmHg
